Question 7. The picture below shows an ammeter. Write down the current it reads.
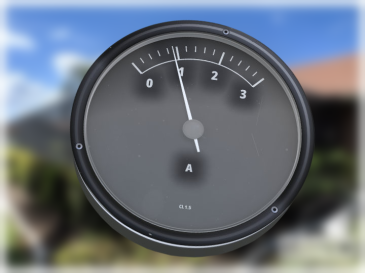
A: 0.9 A
